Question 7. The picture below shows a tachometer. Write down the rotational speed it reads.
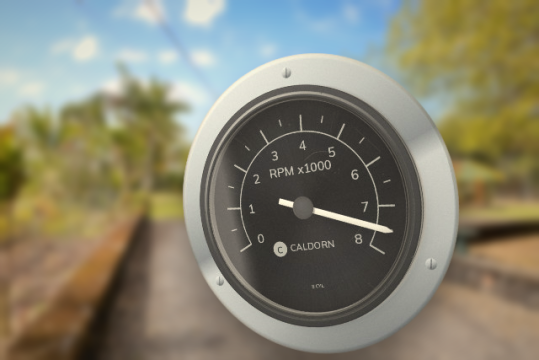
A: 7500 rpm
